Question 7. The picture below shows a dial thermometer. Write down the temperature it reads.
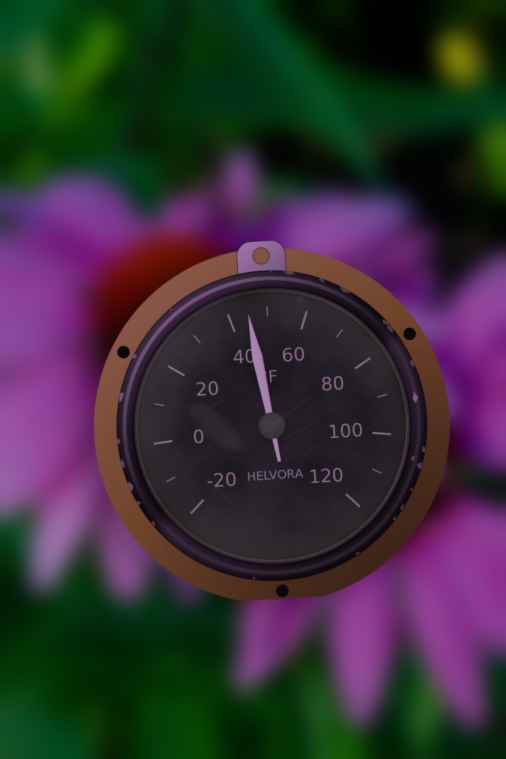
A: 45 °F
